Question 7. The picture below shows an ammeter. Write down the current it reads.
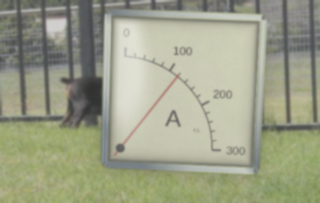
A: 120 A
